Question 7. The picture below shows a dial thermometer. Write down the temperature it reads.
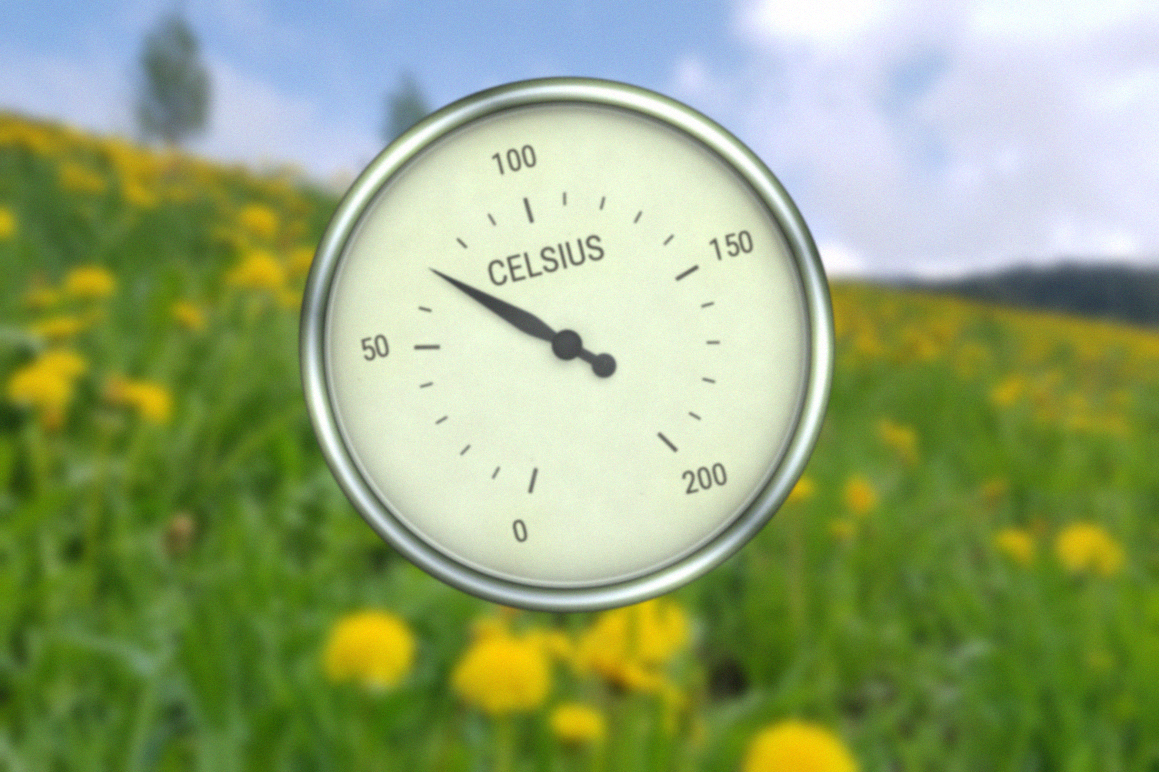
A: 70 °C
